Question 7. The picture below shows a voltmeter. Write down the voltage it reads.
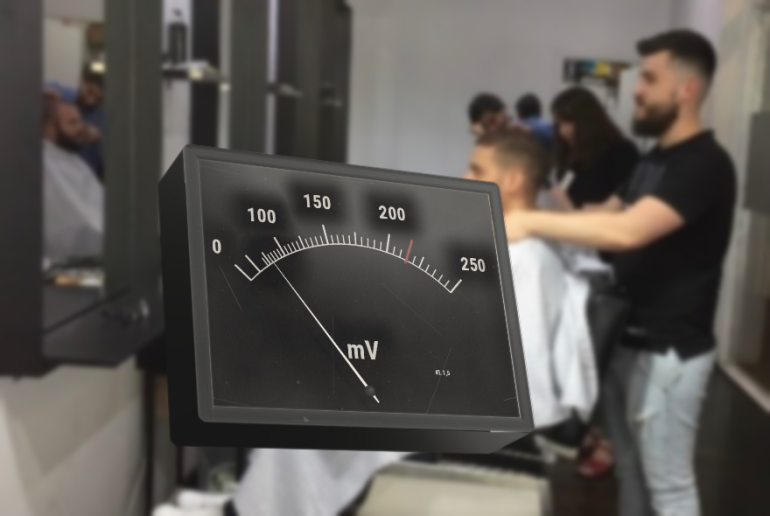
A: 75 mV
